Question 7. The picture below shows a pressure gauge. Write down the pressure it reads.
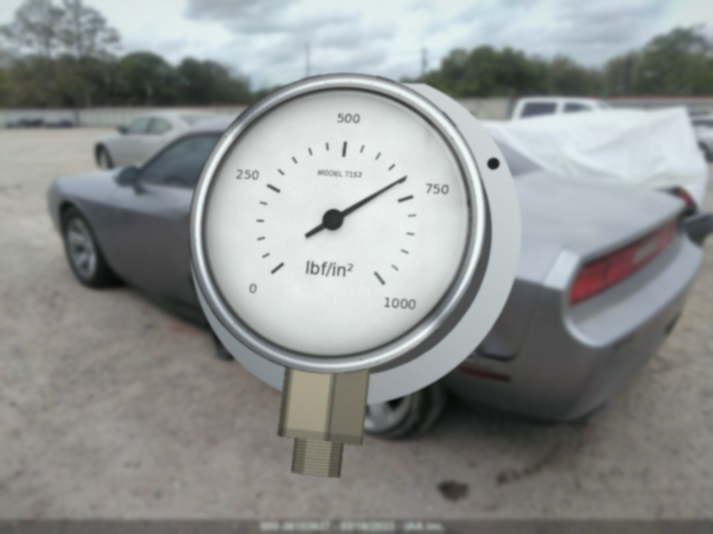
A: 700 psi
